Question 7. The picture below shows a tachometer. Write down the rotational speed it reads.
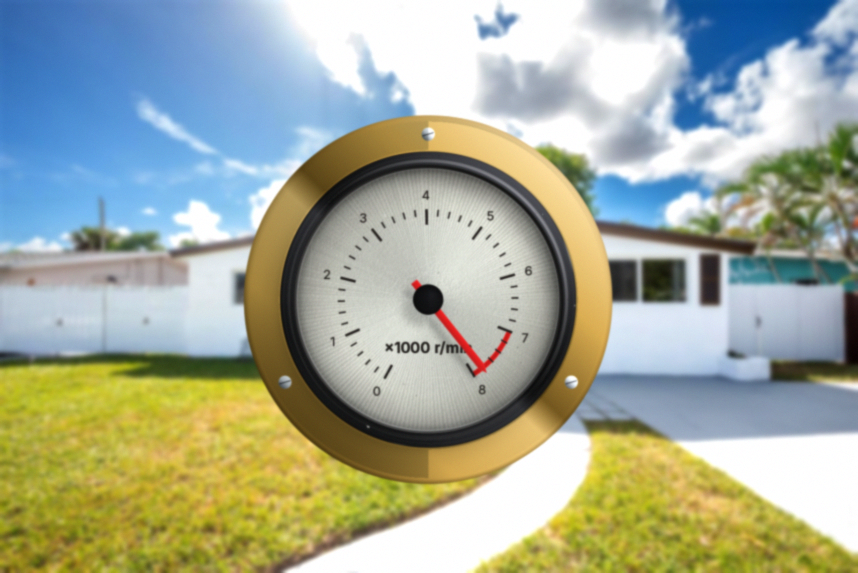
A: 7800 rpm
